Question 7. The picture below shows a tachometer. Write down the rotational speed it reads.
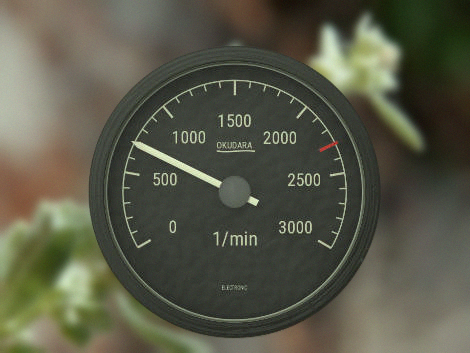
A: 700 rpm
